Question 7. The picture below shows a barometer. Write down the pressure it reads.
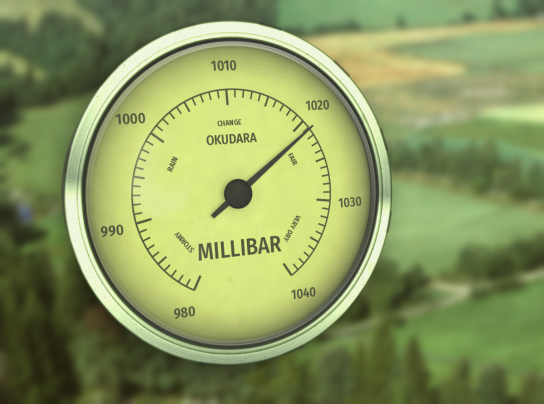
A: 1021 mbar
